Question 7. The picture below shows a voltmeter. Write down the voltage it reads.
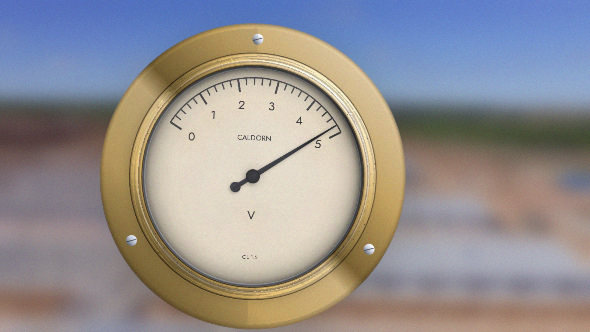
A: 4.8 V
